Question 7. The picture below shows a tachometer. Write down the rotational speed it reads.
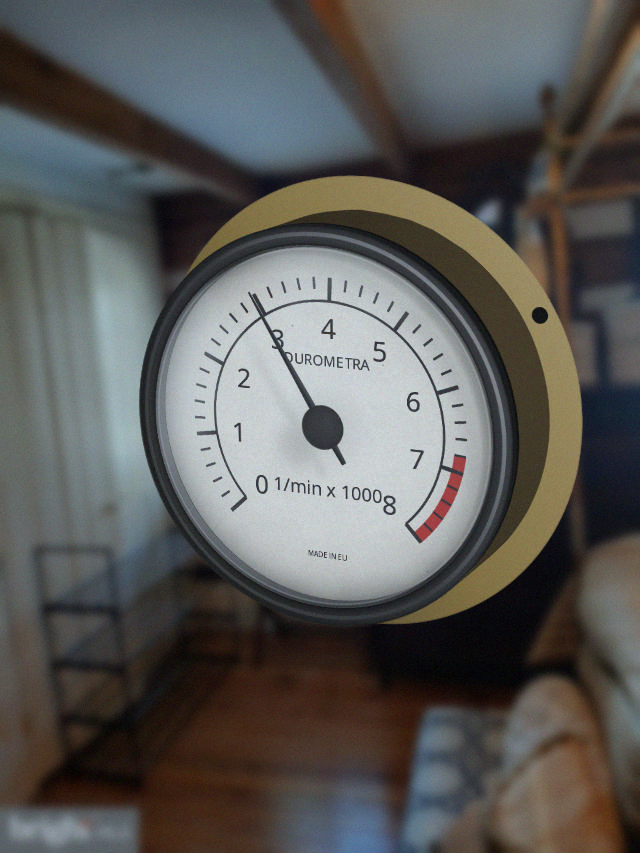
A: 3000 rpm
